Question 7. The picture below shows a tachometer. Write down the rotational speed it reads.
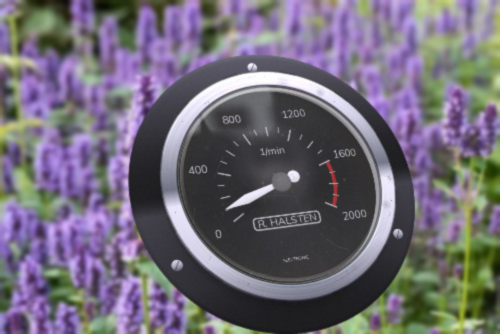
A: 100 rpm
